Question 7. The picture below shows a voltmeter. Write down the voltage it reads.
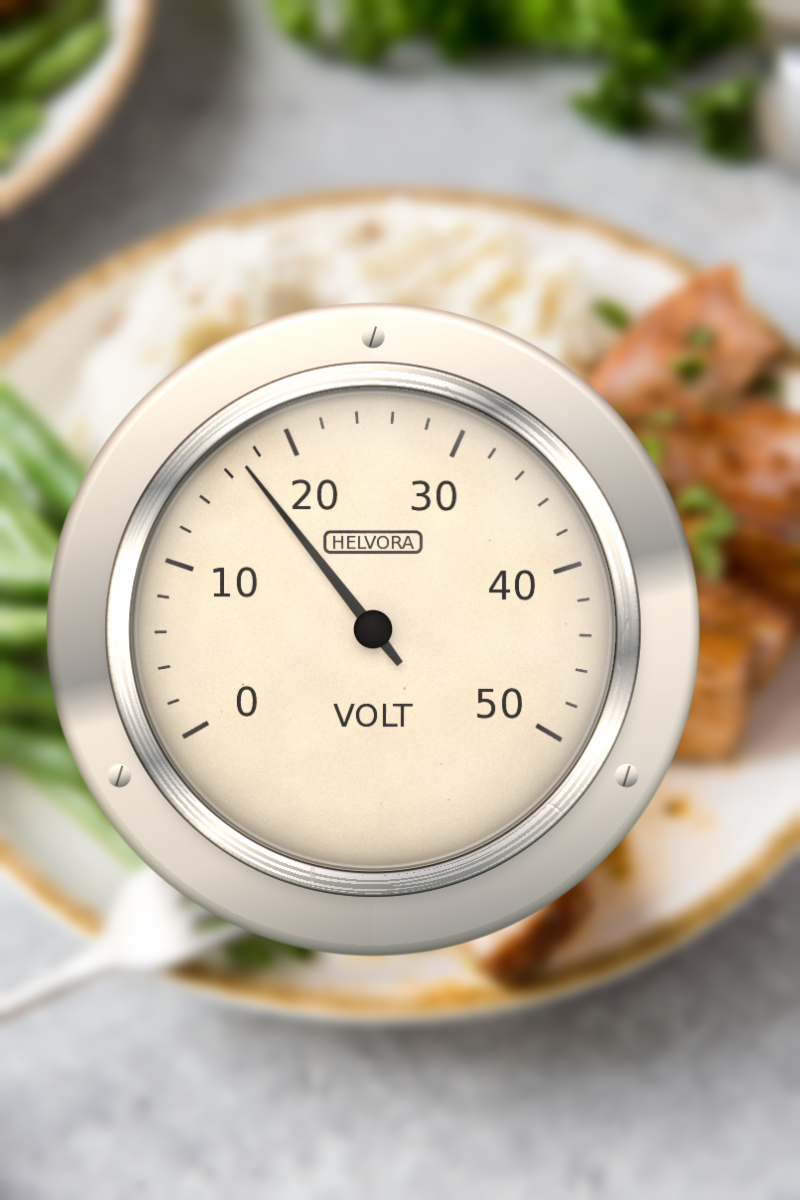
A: 17 V
